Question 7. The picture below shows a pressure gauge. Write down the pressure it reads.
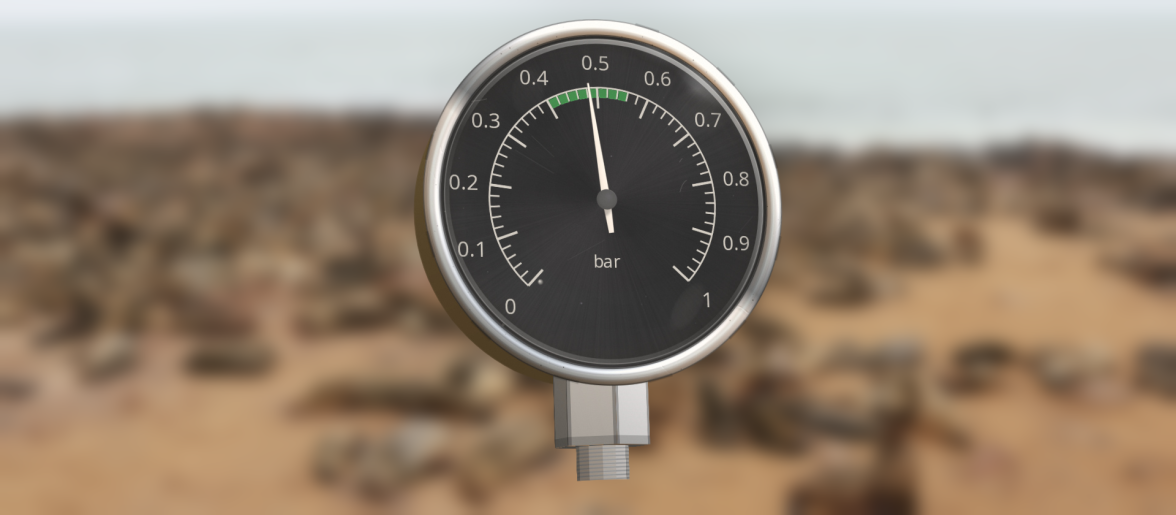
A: 0.48 bar
